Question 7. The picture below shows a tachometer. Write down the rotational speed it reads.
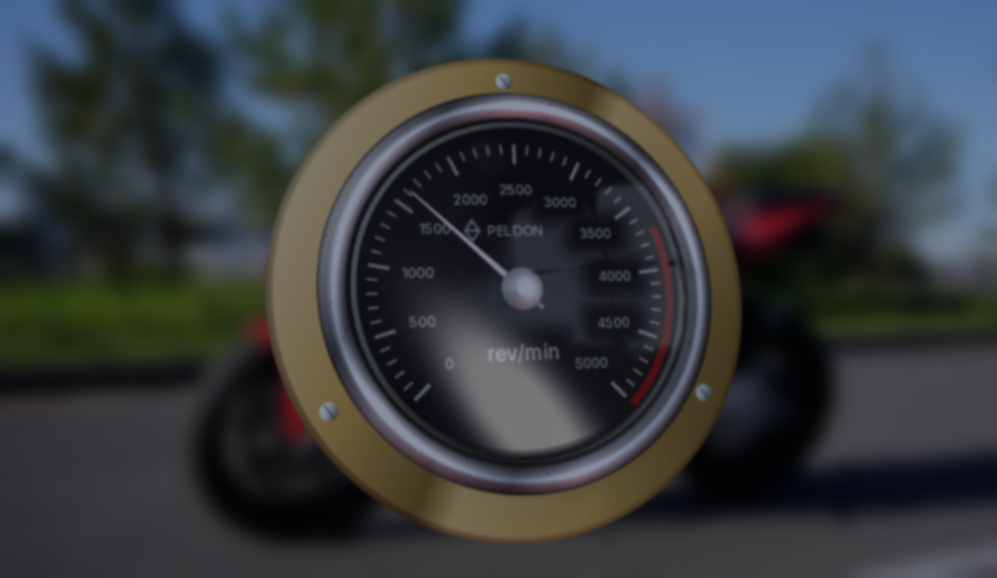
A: 1600 rpm
